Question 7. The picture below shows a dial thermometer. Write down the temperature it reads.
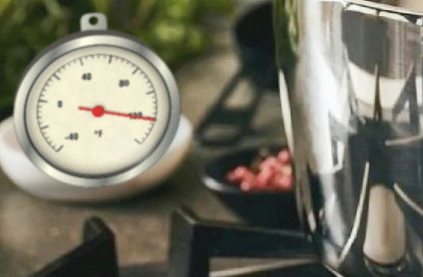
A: 120 °F
